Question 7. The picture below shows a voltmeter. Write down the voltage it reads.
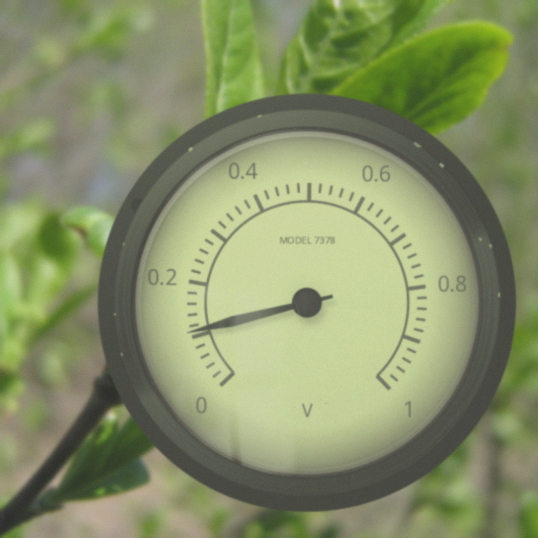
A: 0.11 V
